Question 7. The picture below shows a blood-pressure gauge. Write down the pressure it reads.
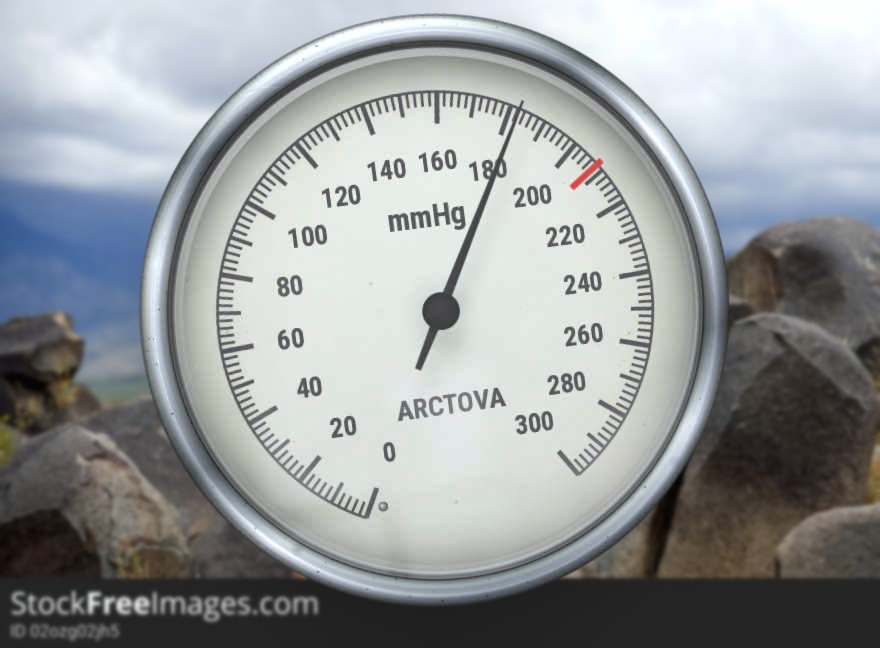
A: 182 mmHg
